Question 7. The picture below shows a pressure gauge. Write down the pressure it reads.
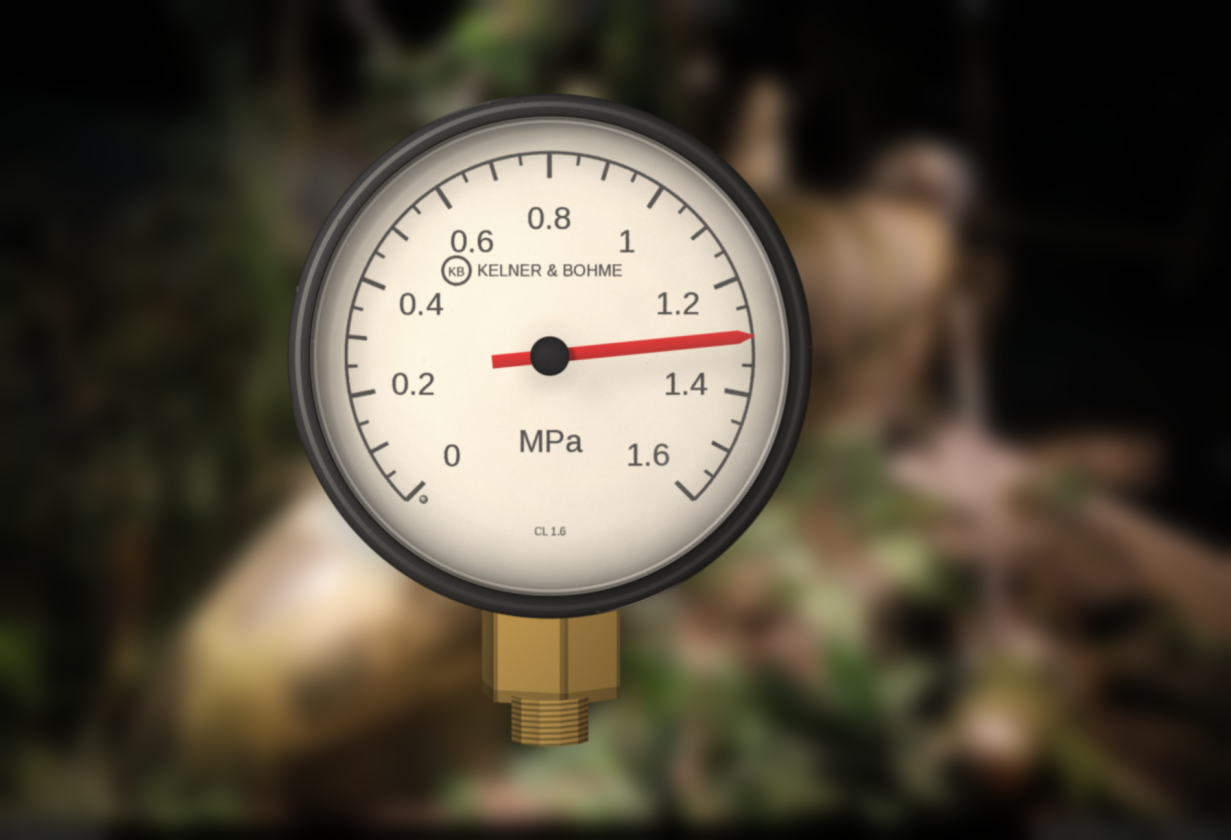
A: 1.3 MPa
